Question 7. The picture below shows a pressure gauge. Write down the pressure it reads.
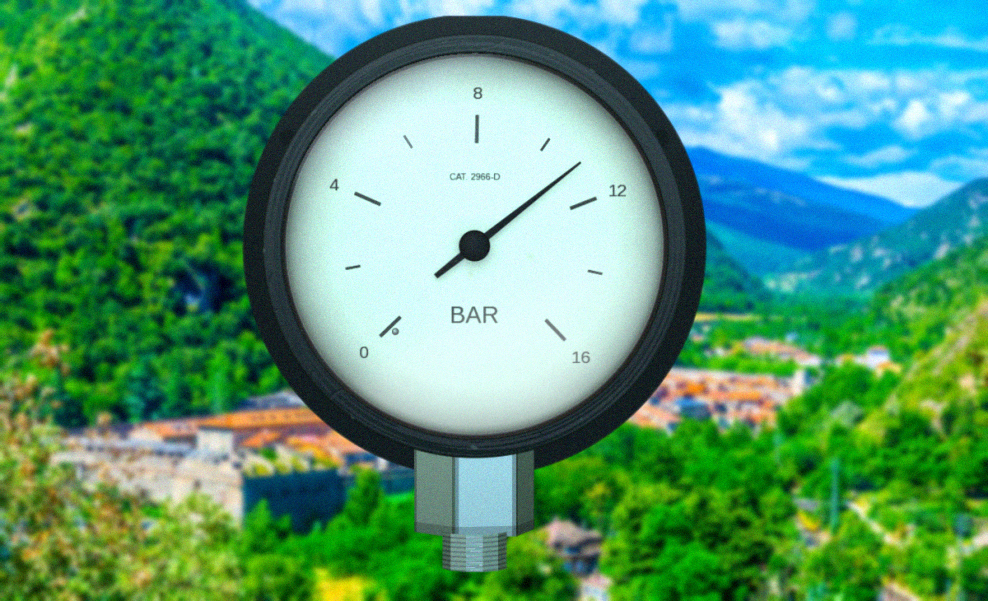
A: 11 bar
